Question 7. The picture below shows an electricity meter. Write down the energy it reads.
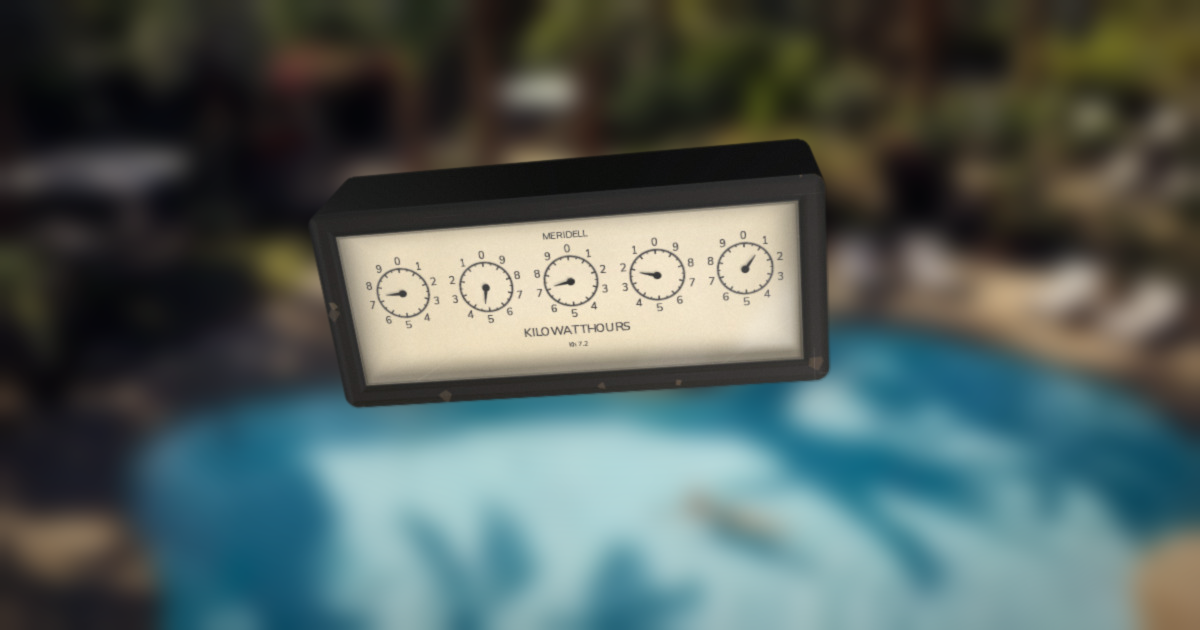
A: 74721 kWh
